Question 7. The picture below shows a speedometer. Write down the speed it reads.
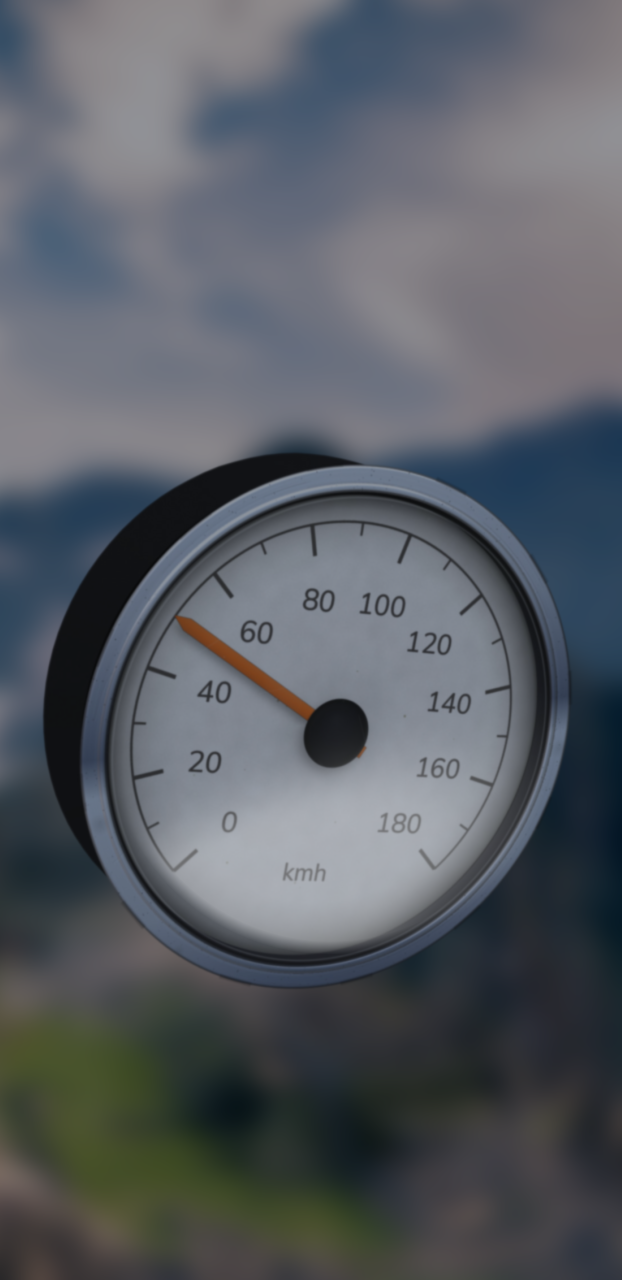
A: 50 km/h
